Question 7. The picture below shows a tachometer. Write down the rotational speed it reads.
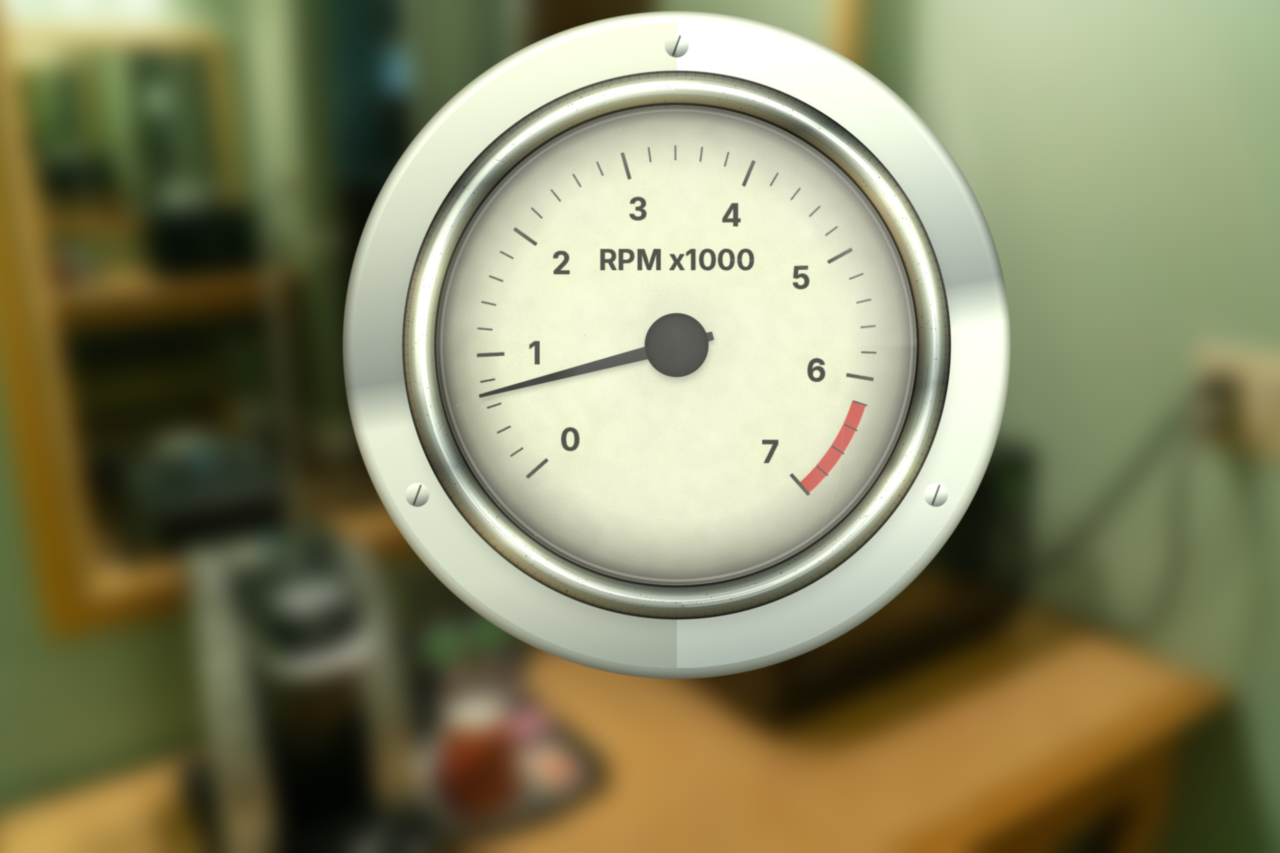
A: 700 rpm
